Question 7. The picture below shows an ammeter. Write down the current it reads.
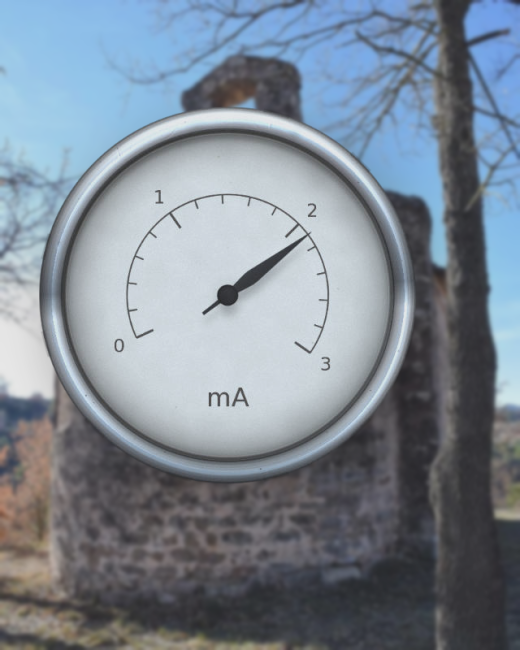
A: 2.1 mA
